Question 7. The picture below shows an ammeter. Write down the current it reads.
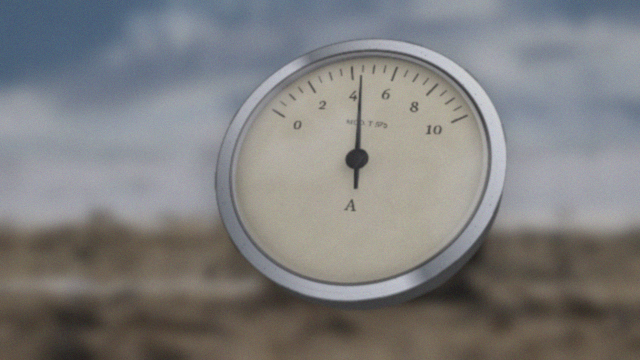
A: 4.5 A
